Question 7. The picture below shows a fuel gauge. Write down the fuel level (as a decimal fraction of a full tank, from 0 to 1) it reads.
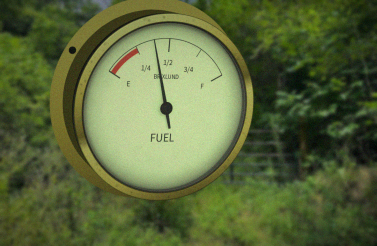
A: 0.375
